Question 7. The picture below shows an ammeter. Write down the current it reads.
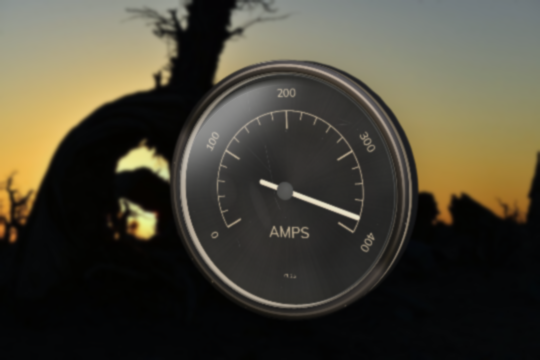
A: 380 A
